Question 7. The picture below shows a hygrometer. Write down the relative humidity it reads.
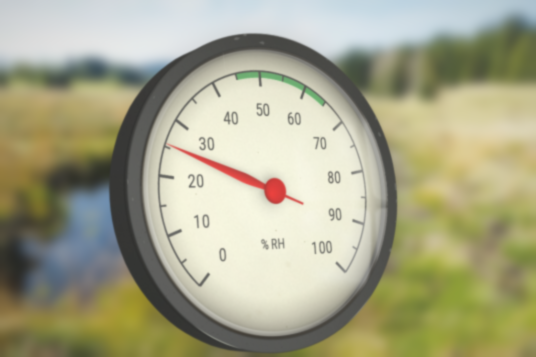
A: 25 %
